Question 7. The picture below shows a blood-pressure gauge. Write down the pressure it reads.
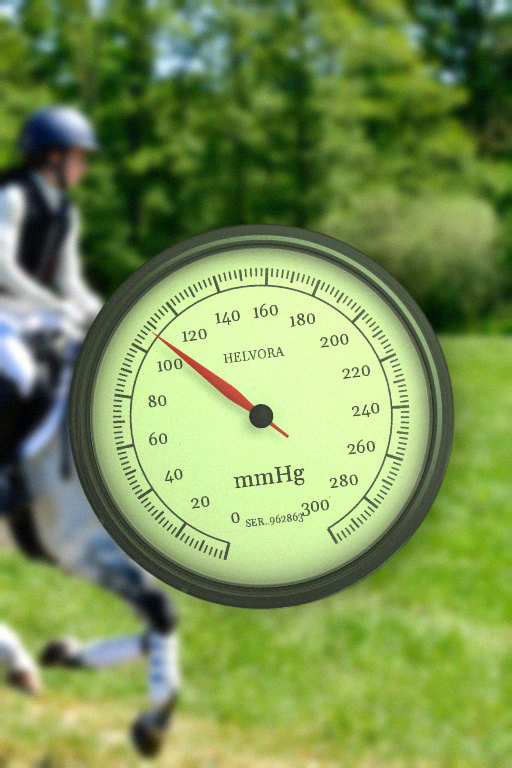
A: 108 mmHg
